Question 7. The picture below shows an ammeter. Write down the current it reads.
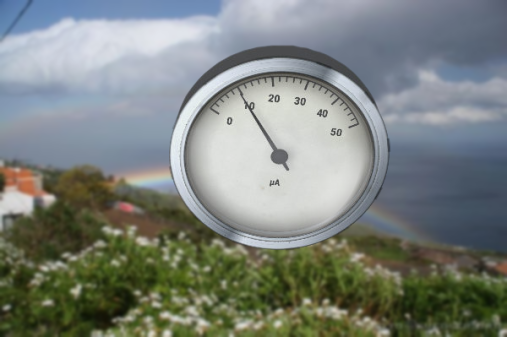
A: 10 µA
